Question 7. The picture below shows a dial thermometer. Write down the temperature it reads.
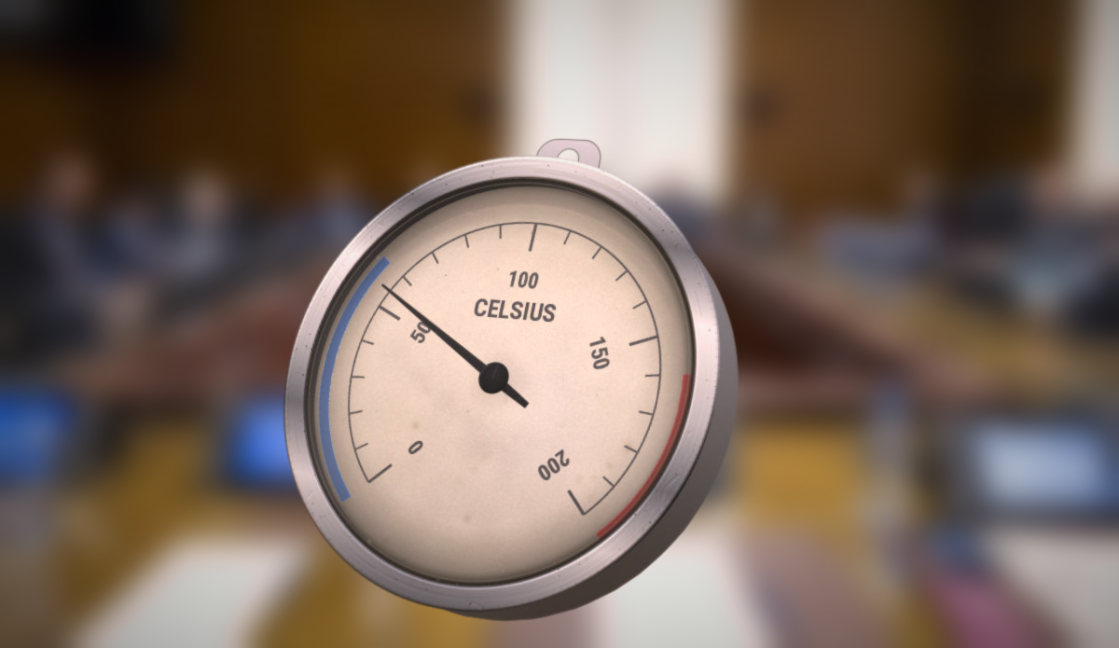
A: 55 °C
